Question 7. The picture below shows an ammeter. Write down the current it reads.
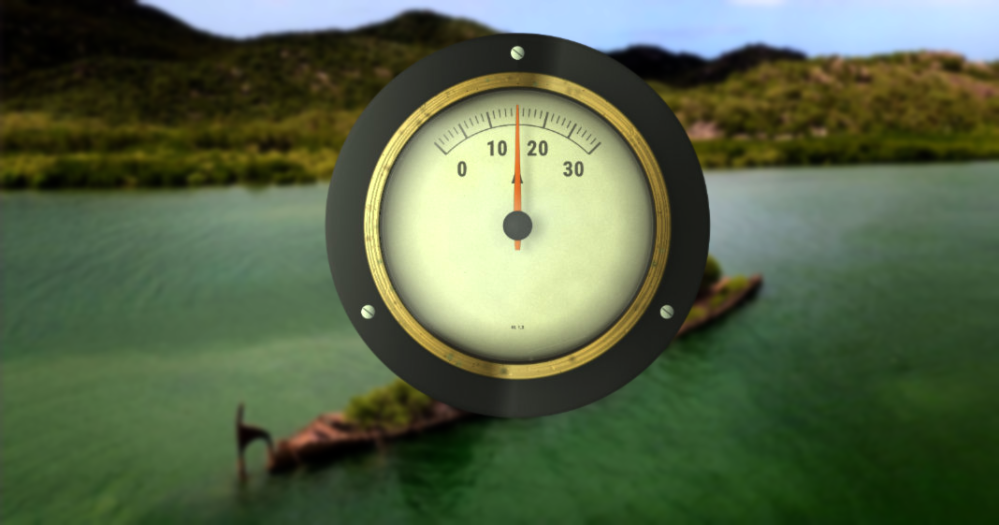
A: 15 A
